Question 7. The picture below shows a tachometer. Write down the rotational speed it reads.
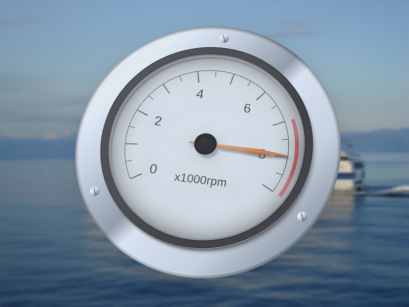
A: 8000 rpm
